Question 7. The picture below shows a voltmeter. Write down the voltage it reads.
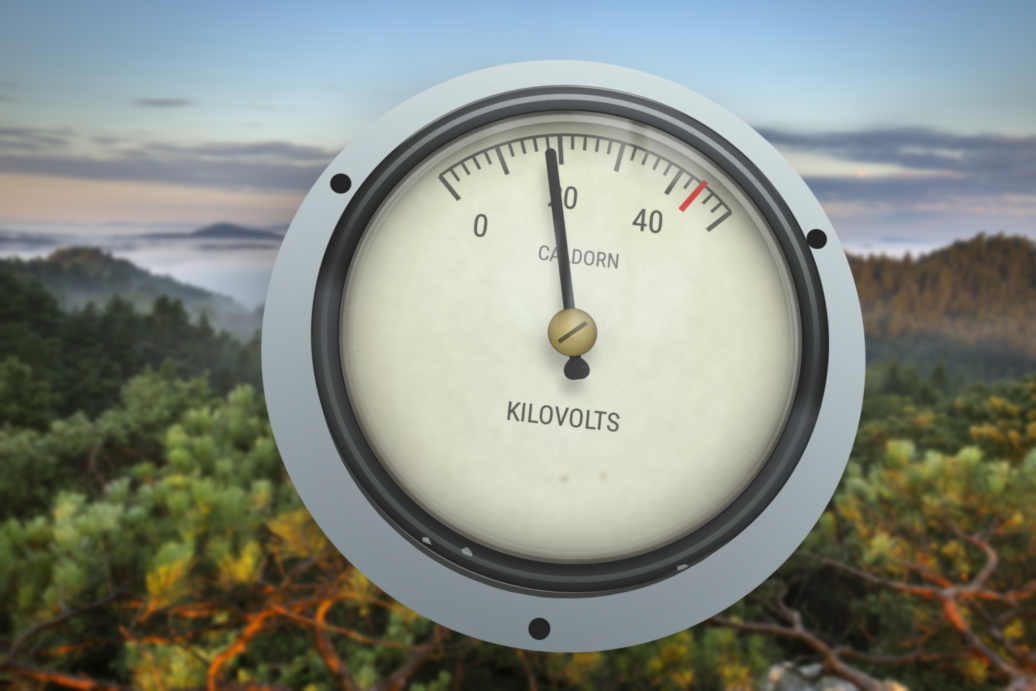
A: 18 kV
